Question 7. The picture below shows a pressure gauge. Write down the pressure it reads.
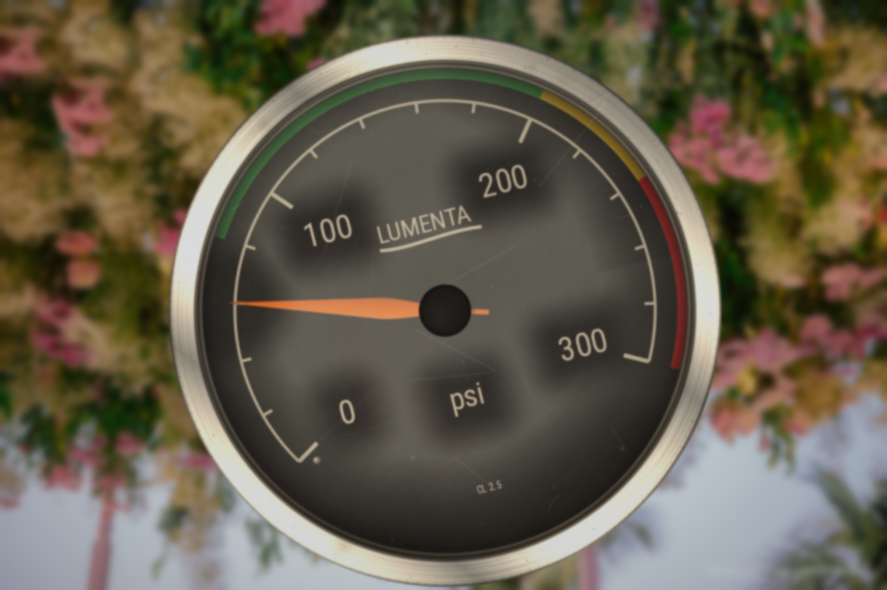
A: 60 psi
